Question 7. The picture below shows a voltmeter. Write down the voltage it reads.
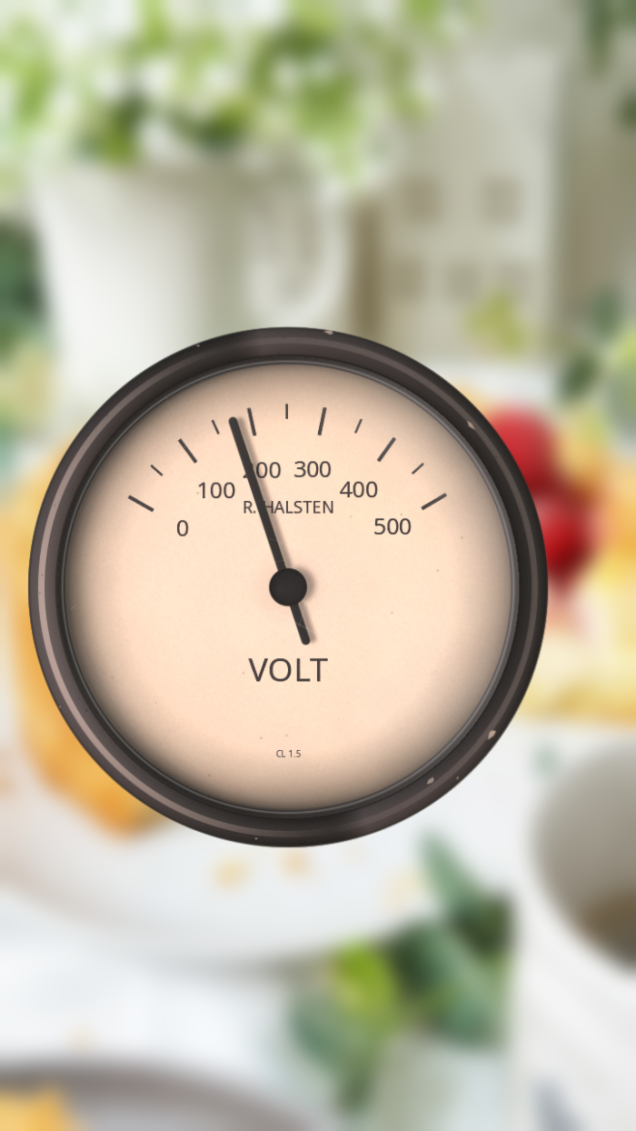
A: 175 V
